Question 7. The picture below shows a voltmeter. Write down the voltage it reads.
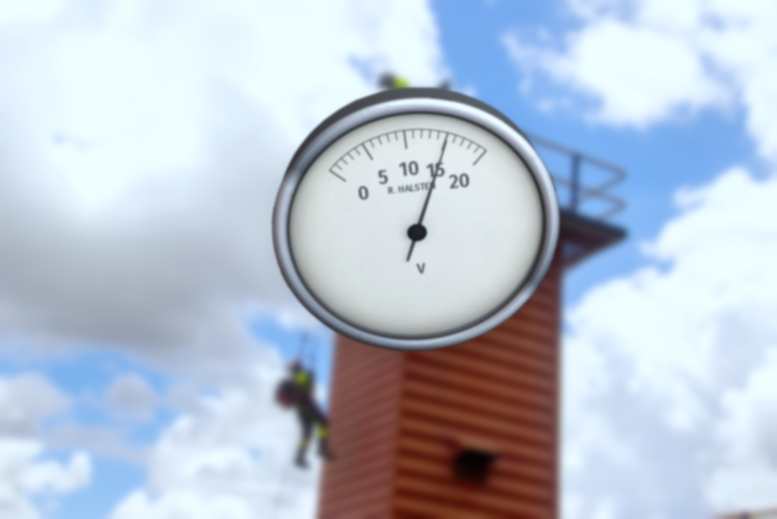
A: 15 V
